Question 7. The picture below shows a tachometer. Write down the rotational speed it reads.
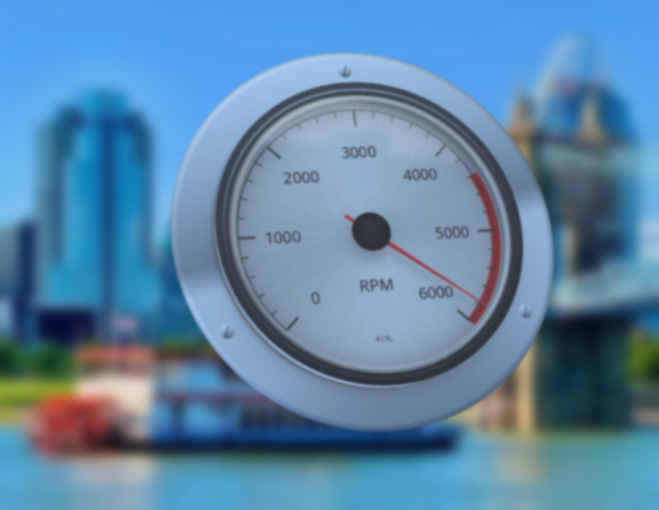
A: 5800 rpm
